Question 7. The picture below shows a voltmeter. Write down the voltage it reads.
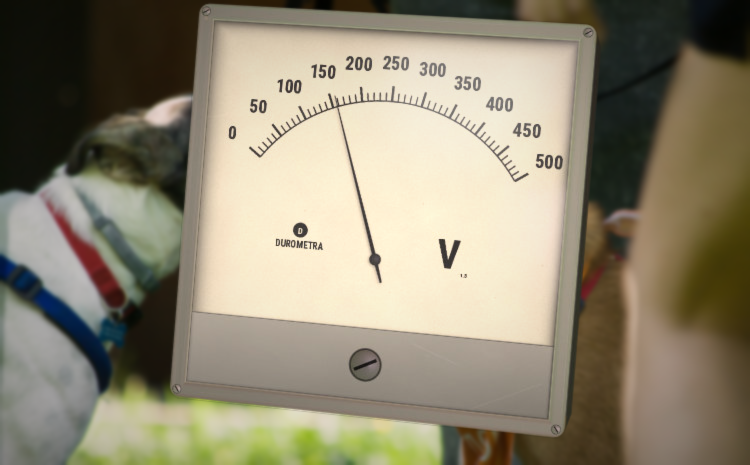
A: 160 V
